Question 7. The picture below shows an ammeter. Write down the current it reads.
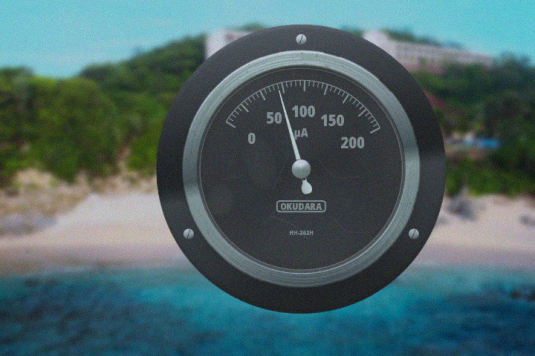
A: 70 µA
